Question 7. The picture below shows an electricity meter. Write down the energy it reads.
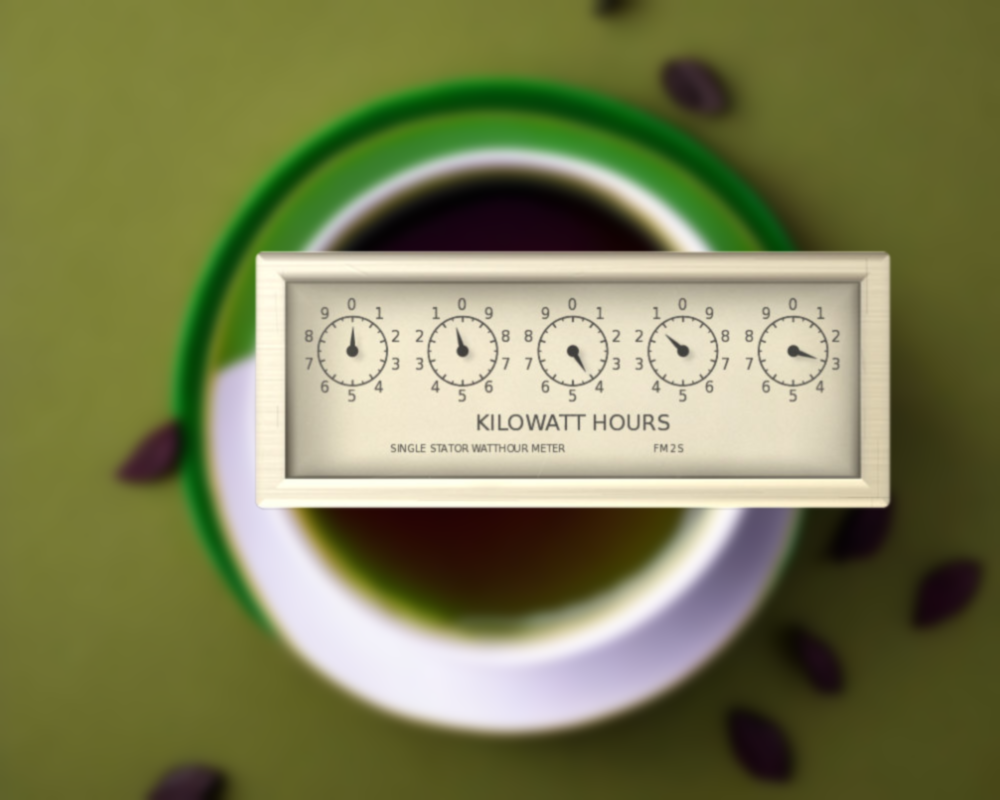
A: 413 kWh
